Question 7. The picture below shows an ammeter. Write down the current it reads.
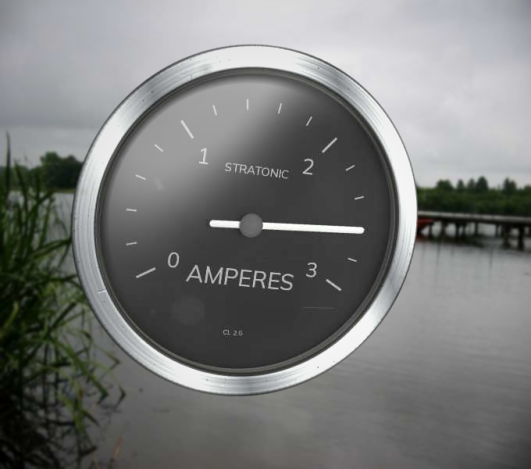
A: 2.6 A
